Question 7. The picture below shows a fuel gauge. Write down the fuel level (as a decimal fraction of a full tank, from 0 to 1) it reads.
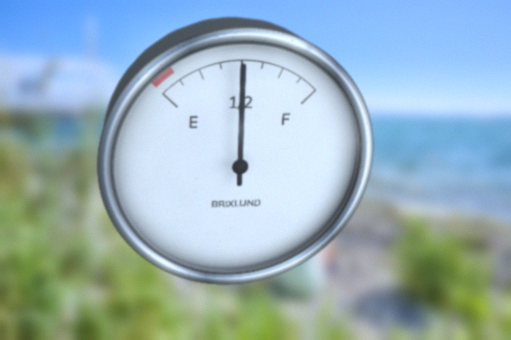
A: 0.5
